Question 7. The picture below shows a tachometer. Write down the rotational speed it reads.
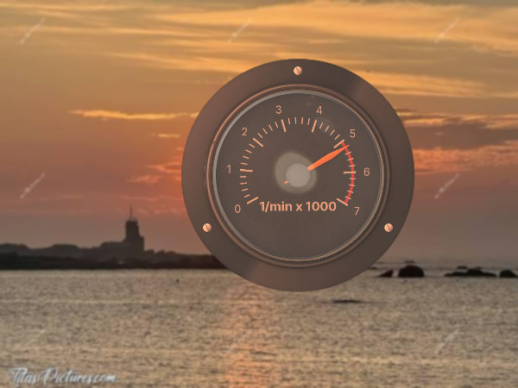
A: 5200 rpm
